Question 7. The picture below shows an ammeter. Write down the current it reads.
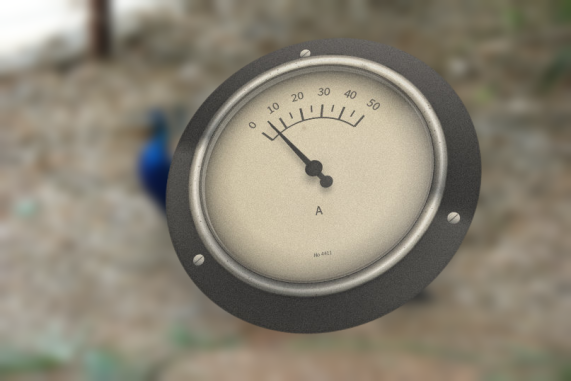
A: 5 A
